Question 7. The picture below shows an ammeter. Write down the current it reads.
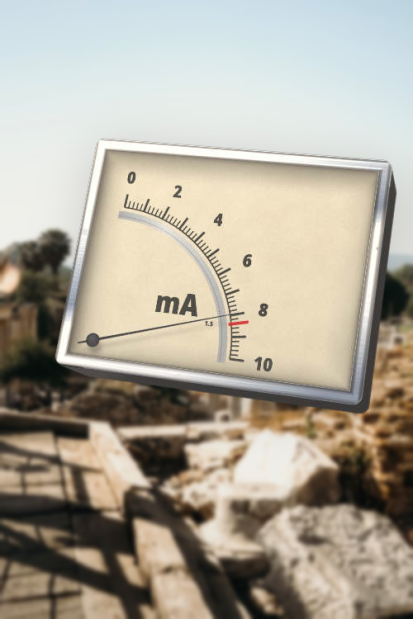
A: 8 mA
